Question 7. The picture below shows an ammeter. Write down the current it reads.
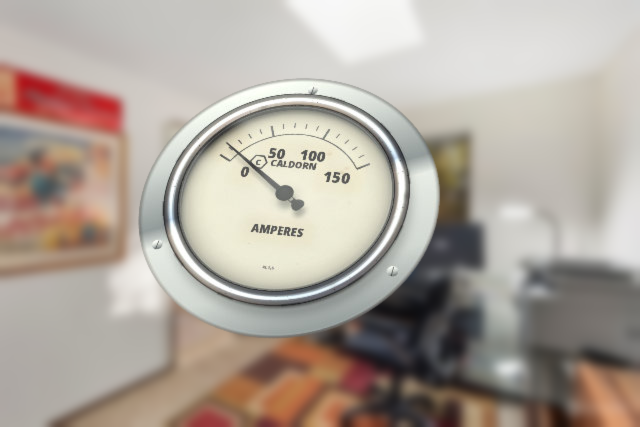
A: 10 A
